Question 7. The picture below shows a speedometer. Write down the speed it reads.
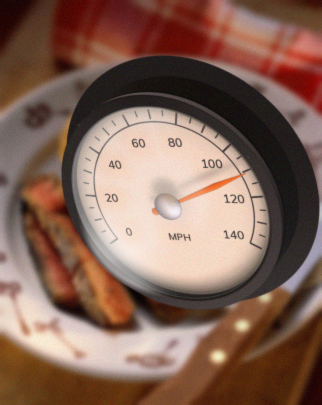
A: 110 mph
